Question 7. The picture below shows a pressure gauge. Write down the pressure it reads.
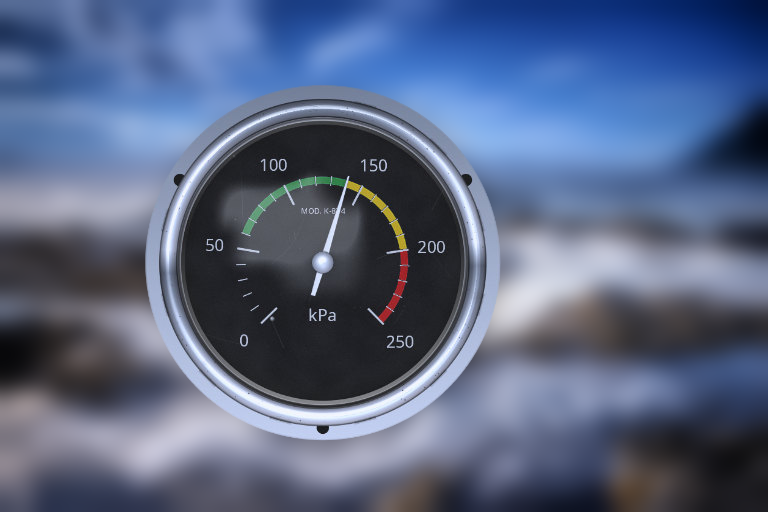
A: 140 kPa
